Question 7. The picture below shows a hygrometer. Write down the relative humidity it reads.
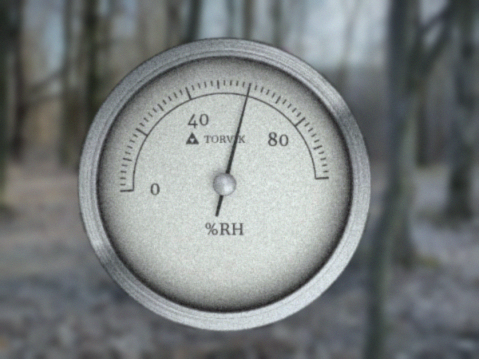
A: 60 %
